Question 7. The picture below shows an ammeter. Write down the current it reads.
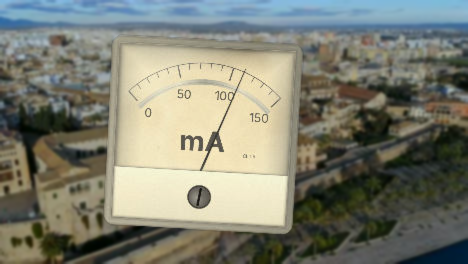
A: 110 mA
